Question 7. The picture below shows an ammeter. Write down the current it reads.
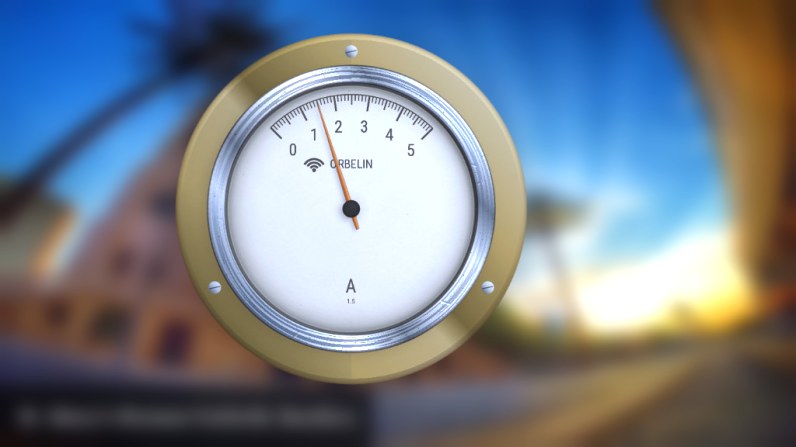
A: 1.5 A
